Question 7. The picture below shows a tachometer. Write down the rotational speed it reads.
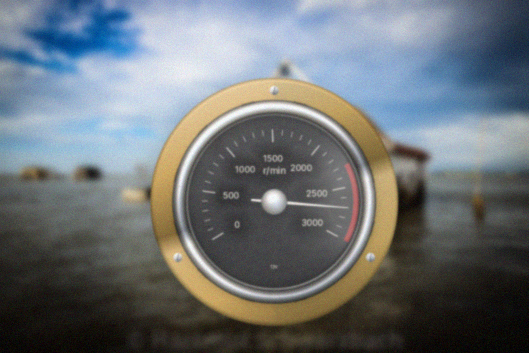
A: 2700 rpm
